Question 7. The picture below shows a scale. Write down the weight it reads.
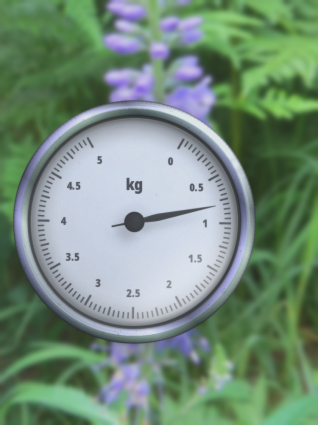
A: 0.8 kg
